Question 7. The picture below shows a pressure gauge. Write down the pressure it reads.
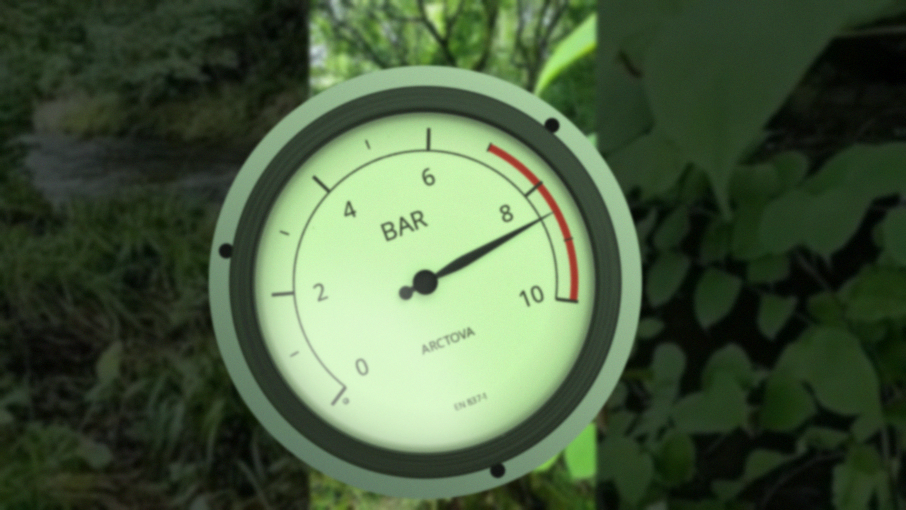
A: 8.5 bar
